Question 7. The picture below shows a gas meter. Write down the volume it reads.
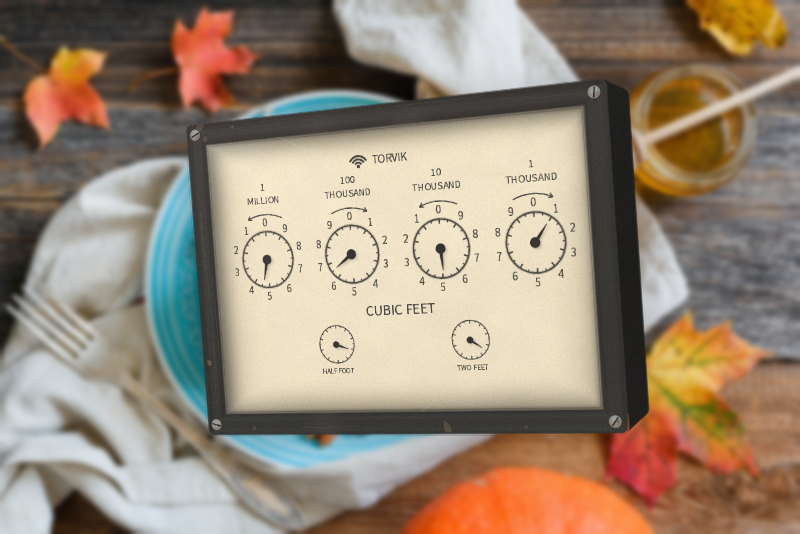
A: 465100 ft³
